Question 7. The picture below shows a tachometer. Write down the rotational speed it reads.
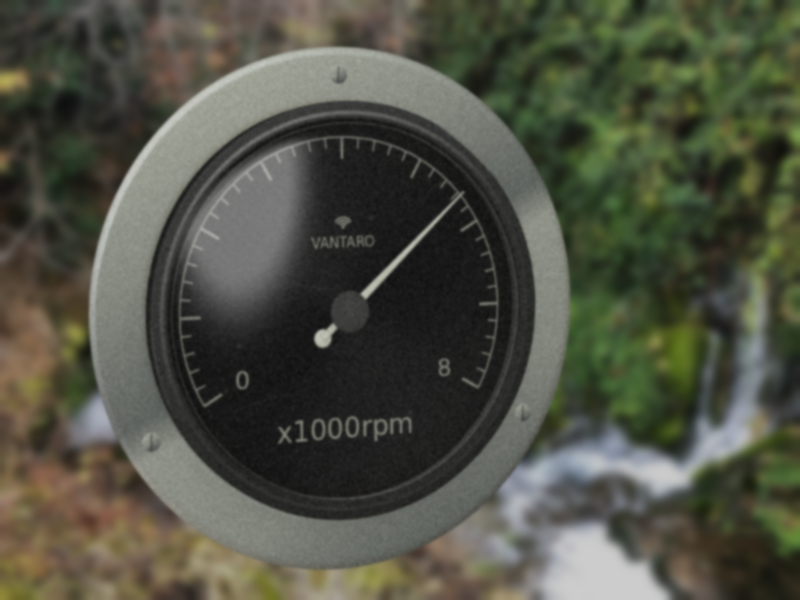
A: 5600 rpm
